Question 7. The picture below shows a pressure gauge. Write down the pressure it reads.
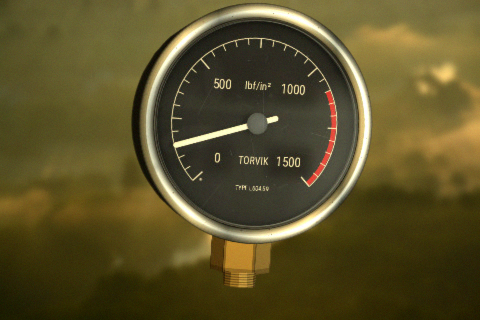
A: 150 psi
